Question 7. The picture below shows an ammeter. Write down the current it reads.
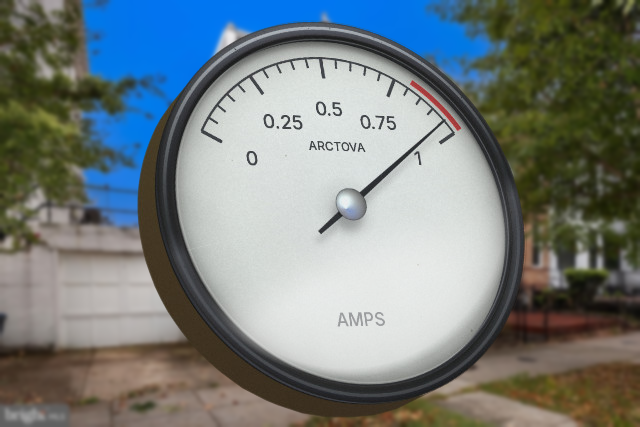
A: 0.95 A
